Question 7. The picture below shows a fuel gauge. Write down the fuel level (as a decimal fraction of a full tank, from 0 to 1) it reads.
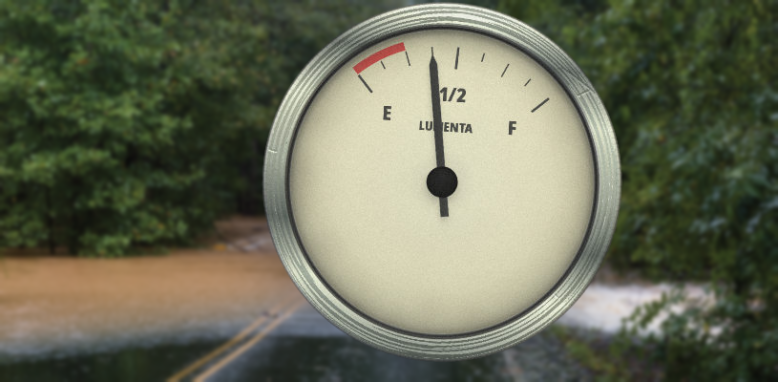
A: 0.375
